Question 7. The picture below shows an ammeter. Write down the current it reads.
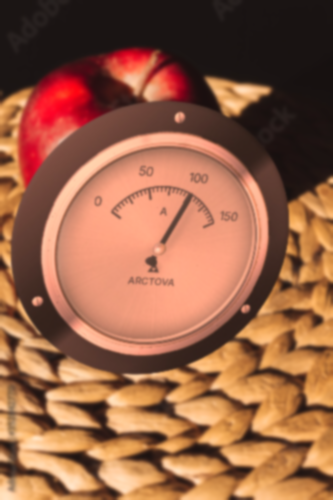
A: 100 A
